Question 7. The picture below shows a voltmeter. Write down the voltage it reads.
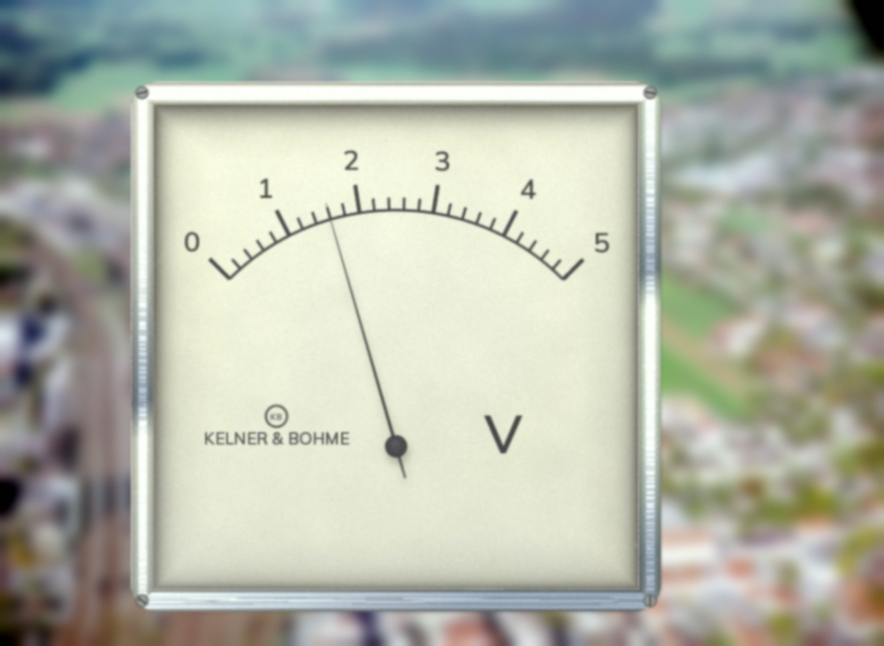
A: 1.6 V
